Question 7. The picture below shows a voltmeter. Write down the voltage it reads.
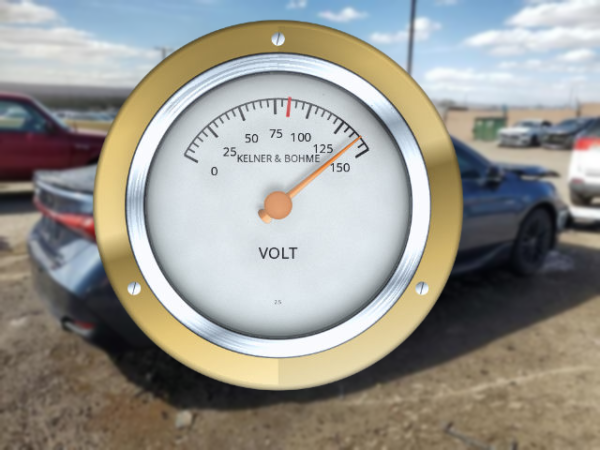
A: 140 V
